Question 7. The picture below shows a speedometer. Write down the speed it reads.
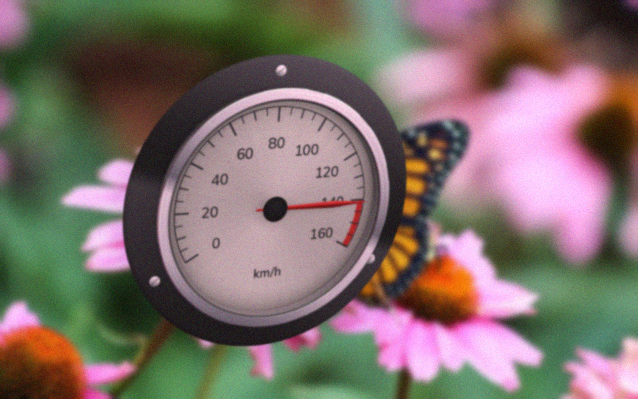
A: 140 km/h
